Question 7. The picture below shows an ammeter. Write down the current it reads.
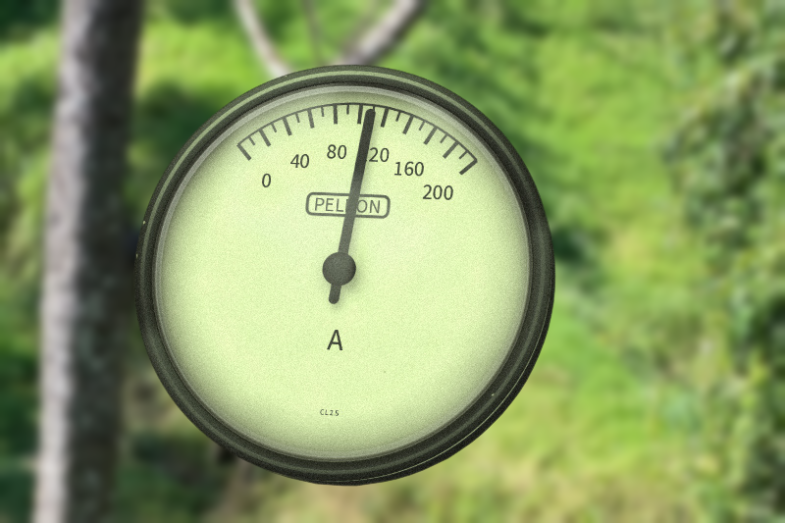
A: 110 A
